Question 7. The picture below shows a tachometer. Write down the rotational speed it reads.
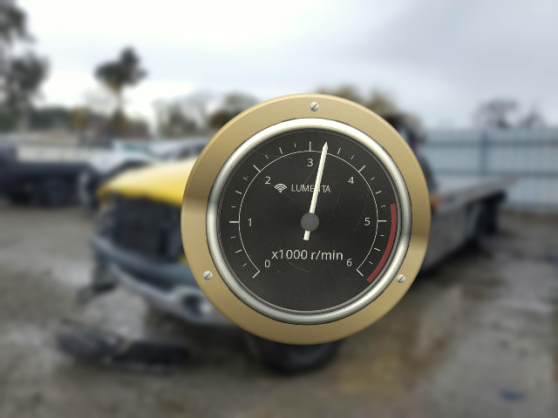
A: 3250 rpm
